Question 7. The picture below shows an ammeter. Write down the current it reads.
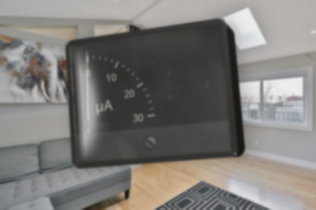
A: 0 µA
